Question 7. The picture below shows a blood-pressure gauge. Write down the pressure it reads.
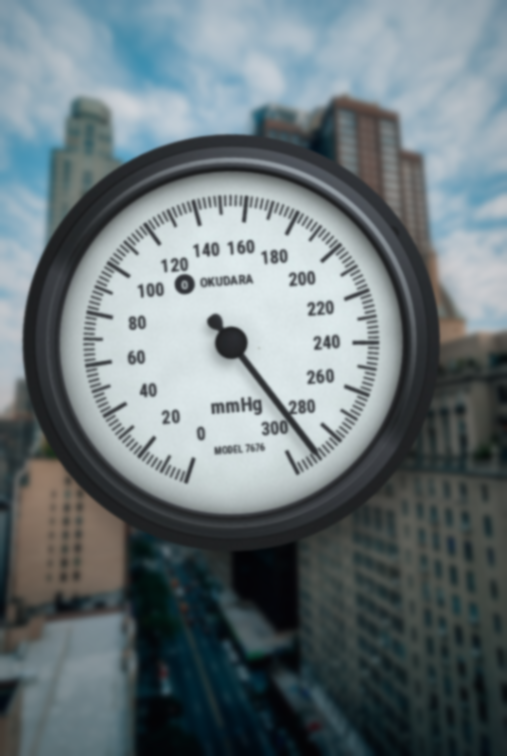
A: 290 mmHg
